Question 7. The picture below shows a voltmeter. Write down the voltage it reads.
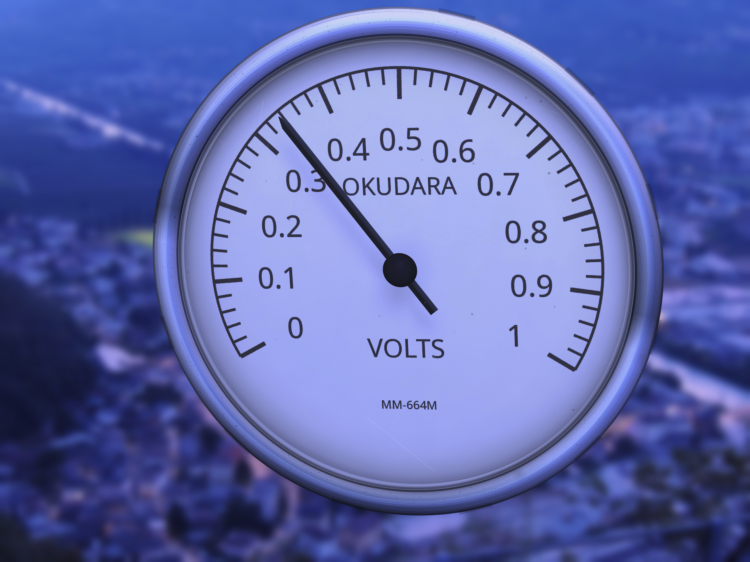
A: 0.34 V
